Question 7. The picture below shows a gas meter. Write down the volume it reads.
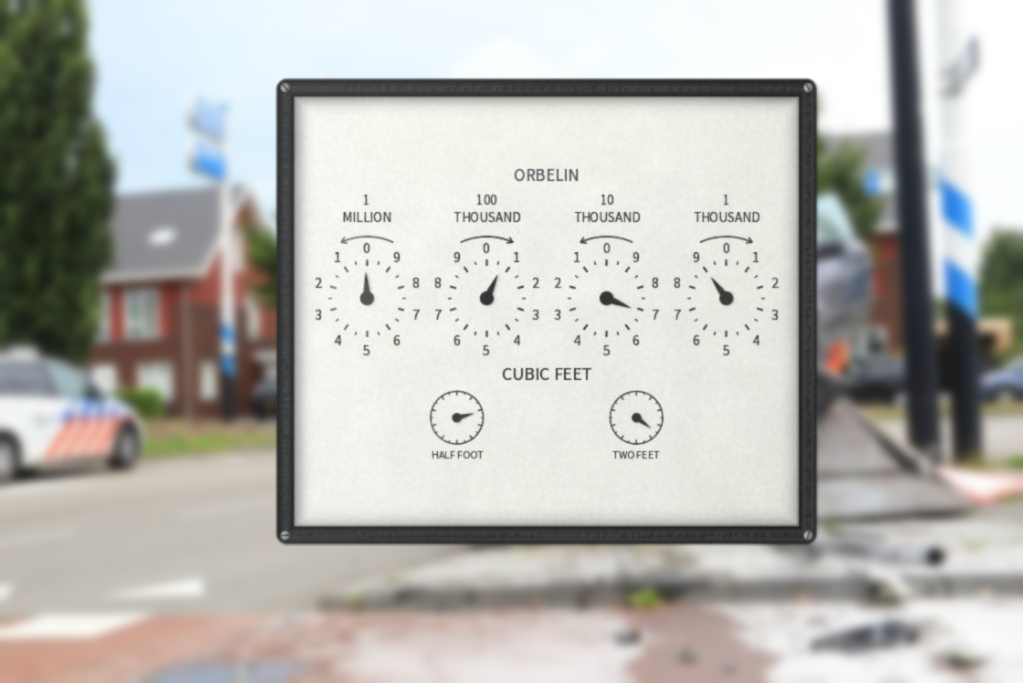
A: 6900 ft³
